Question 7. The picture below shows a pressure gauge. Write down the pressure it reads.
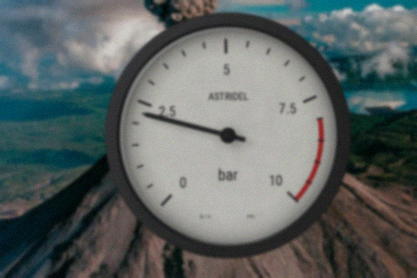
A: 2.25 bar
